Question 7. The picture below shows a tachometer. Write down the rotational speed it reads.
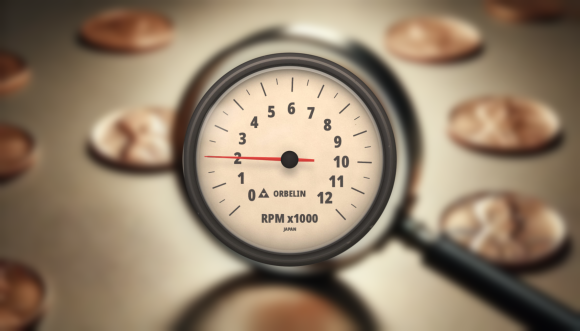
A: 2000 rpm
